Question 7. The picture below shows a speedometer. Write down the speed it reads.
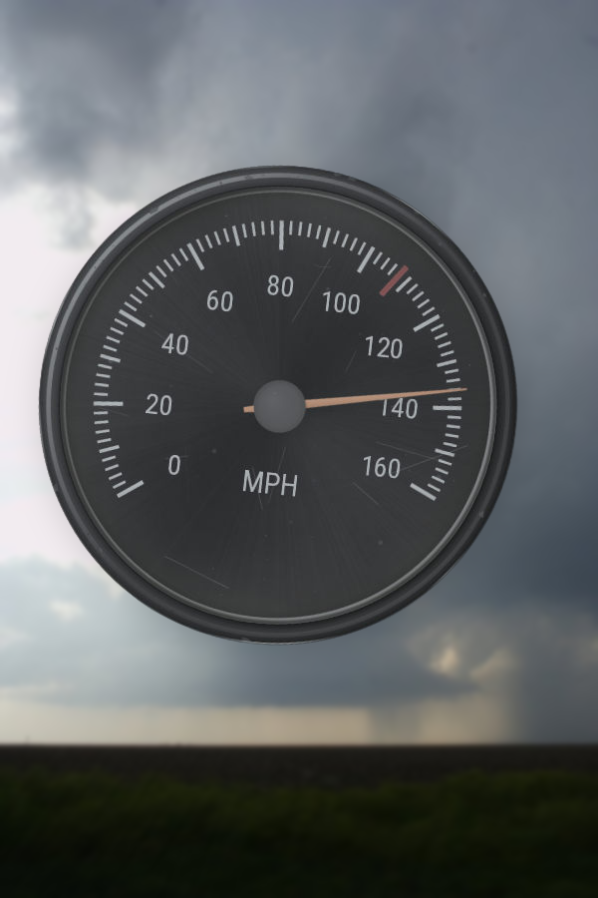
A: 136 mph
